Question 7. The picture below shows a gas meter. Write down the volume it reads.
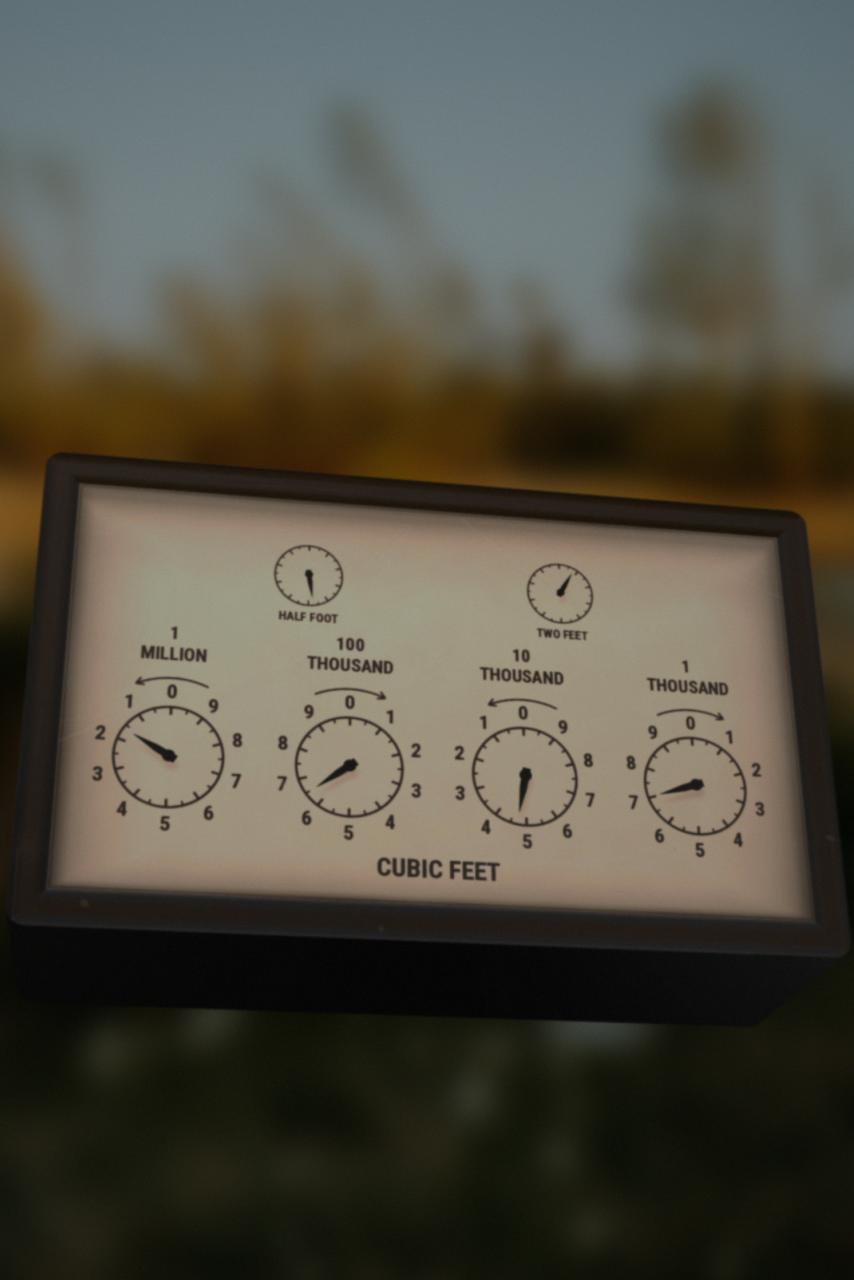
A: 164700 ft³
